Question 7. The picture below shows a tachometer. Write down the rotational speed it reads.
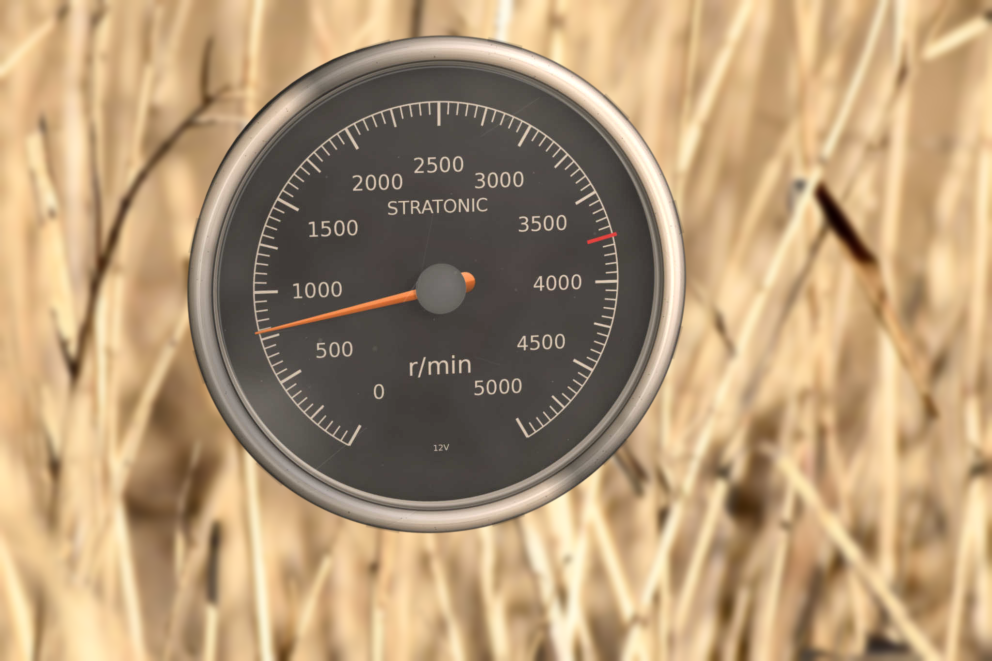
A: 800 rpm
